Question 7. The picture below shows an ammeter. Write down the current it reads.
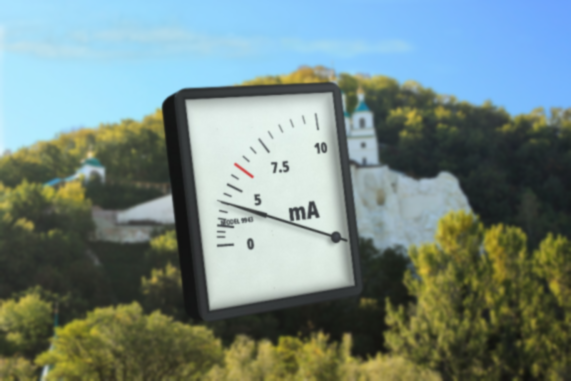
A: 4 mA
